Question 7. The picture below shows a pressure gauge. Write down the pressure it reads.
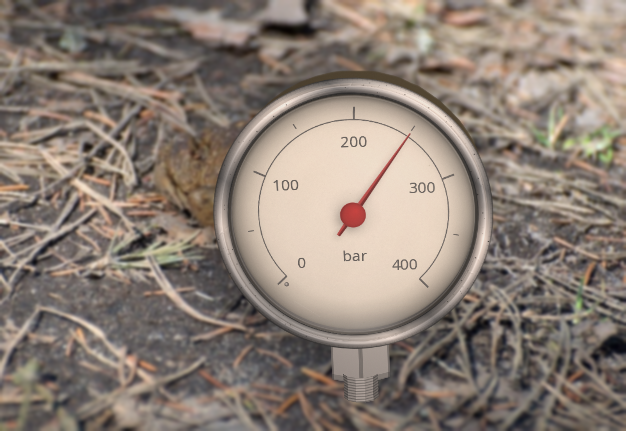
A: 250 bar
